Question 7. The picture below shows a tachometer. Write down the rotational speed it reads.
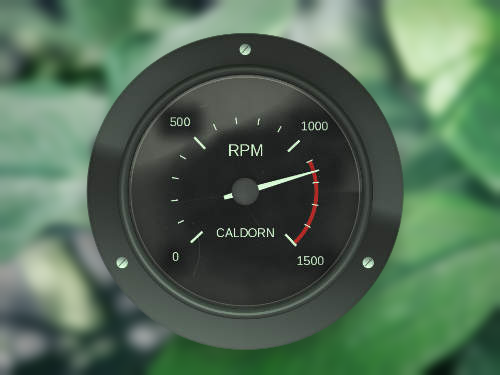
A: 1150 rpm
